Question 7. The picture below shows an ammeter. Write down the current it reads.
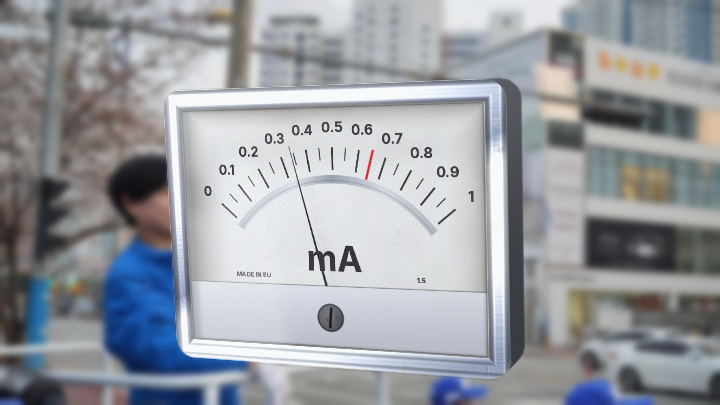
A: 0.35 mA
